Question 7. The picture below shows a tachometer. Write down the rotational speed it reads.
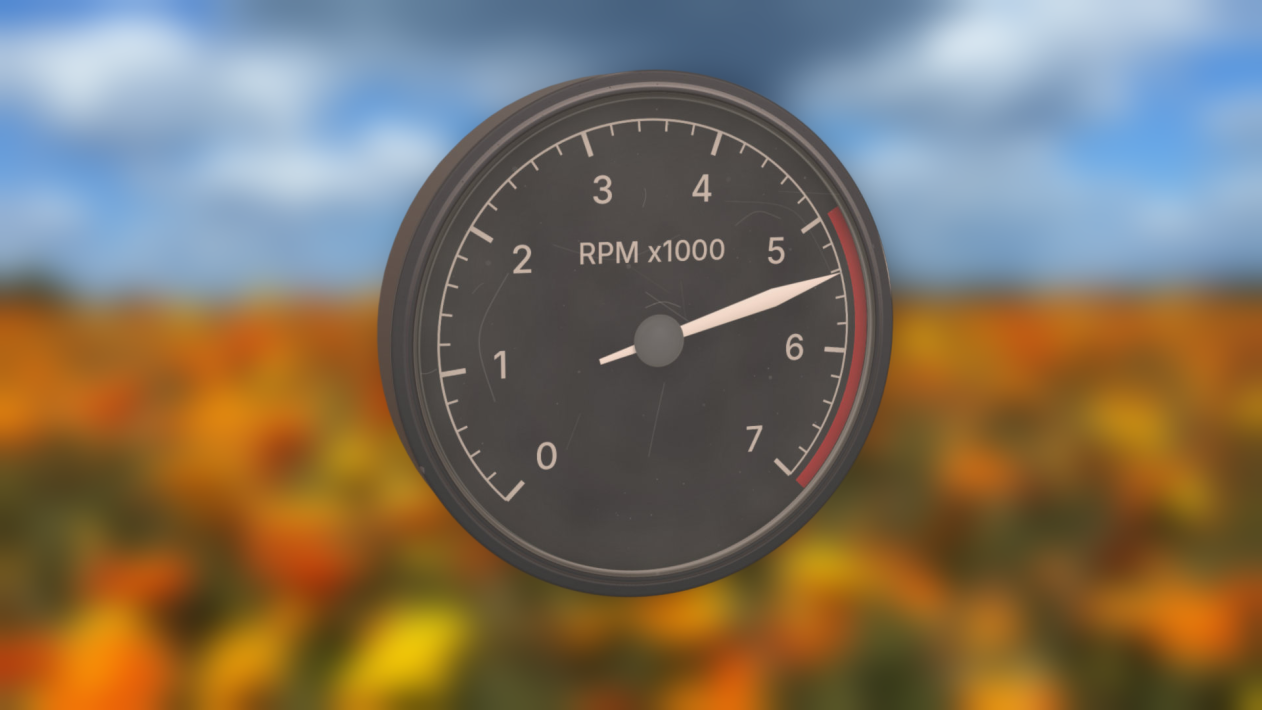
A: 5400 rpm
